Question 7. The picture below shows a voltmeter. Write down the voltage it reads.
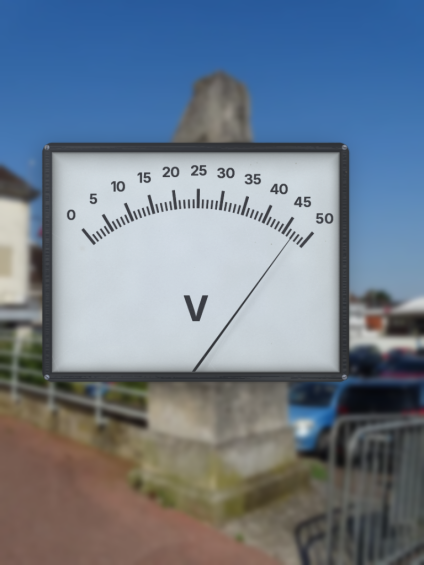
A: 47 V
